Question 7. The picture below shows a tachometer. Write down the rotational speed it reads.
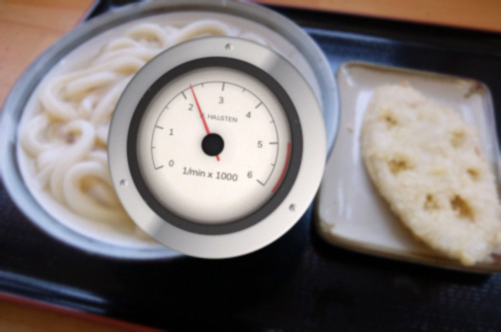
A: 2250 rpm
